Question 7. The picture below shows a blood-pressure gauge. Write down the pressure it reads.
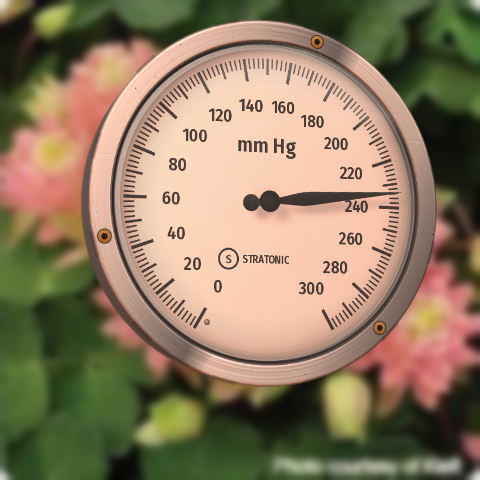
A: 234 mmHg
